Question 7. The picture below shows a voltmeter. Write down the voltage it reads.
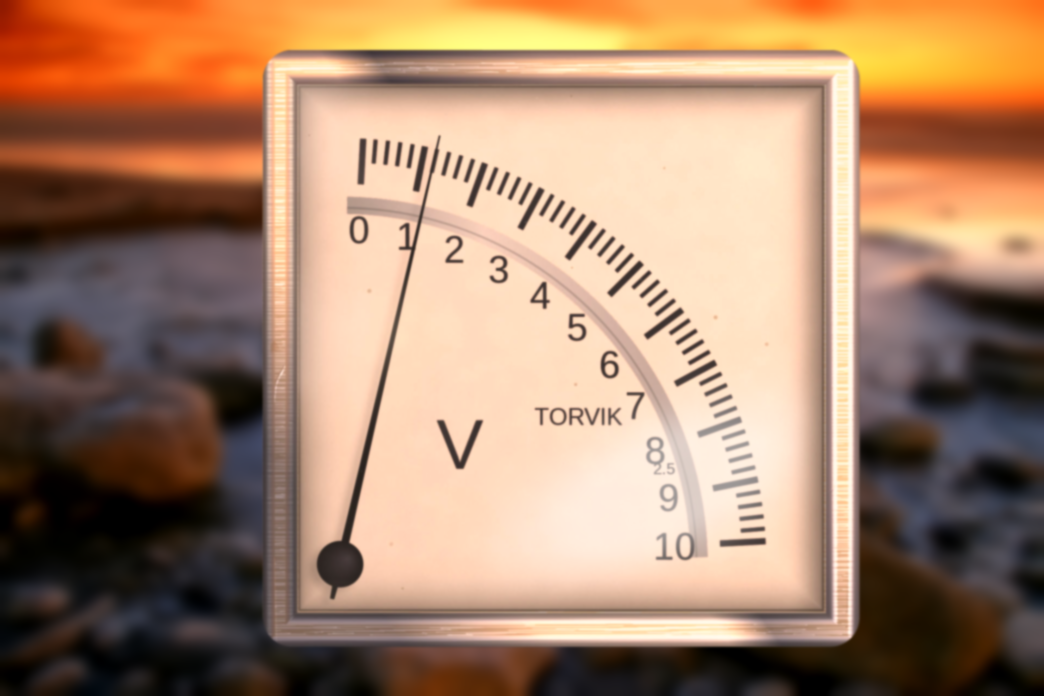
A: 1.2 V
